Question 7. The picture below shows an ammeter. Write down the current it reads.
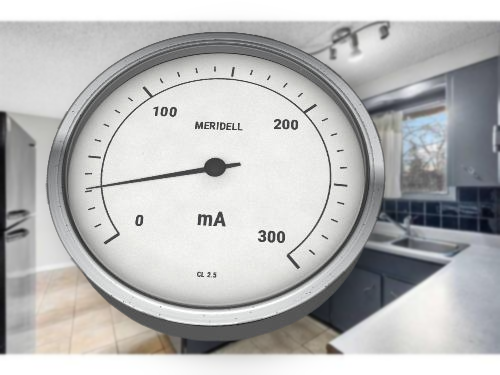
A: 30 mA
